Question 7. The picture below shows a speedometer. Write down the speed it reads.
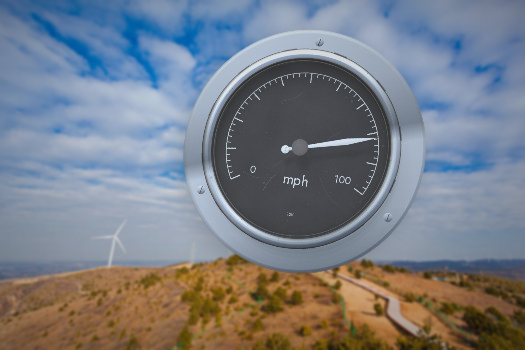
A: 82 mph
